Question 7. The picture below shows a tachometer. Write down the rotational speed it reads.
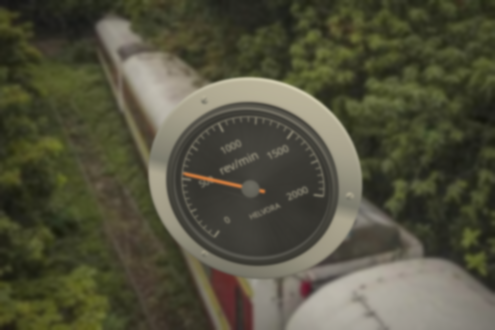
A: 550 rpm
